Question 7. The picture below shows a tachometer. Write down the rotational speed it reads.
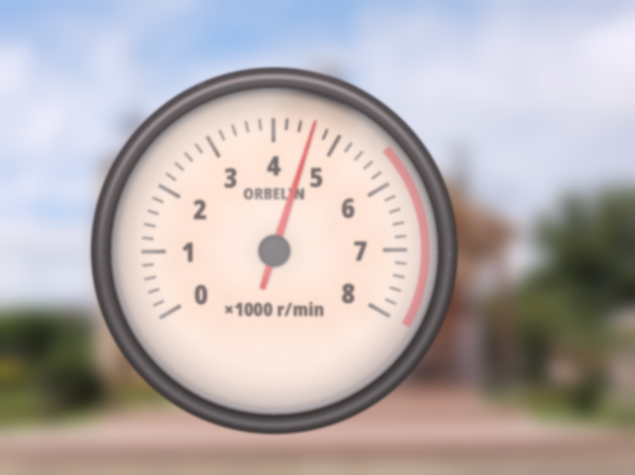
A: 4600 rpm
